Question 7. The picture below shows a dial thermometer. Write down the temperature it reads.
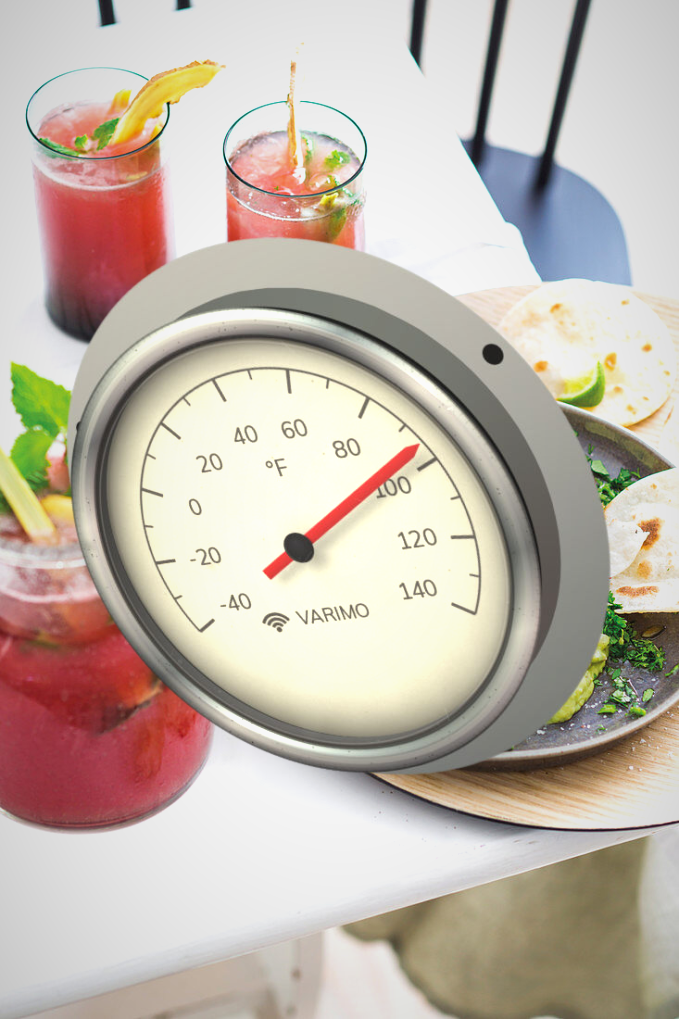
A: 95 °F
